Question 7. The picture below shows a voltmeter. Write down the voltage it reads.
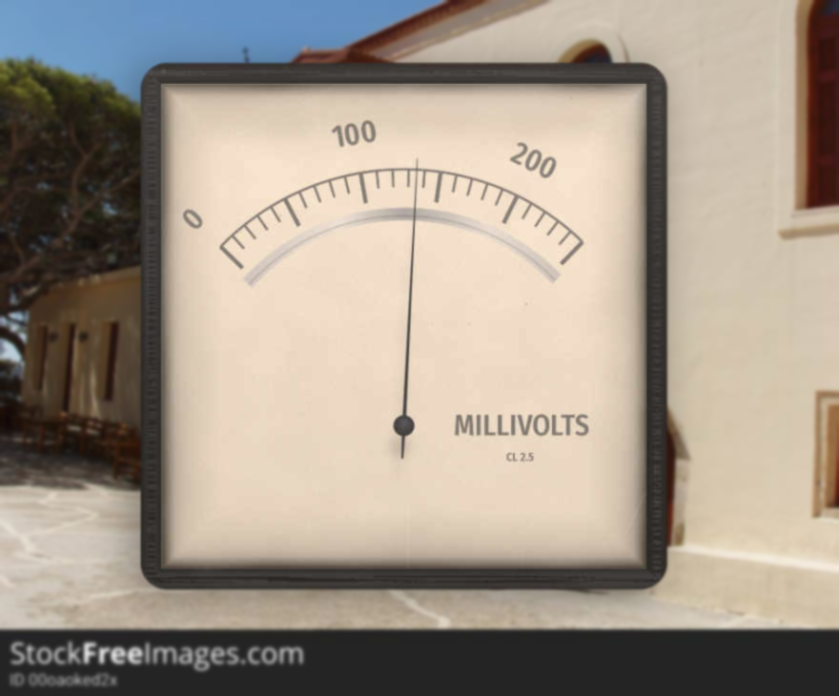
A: 135 mV
